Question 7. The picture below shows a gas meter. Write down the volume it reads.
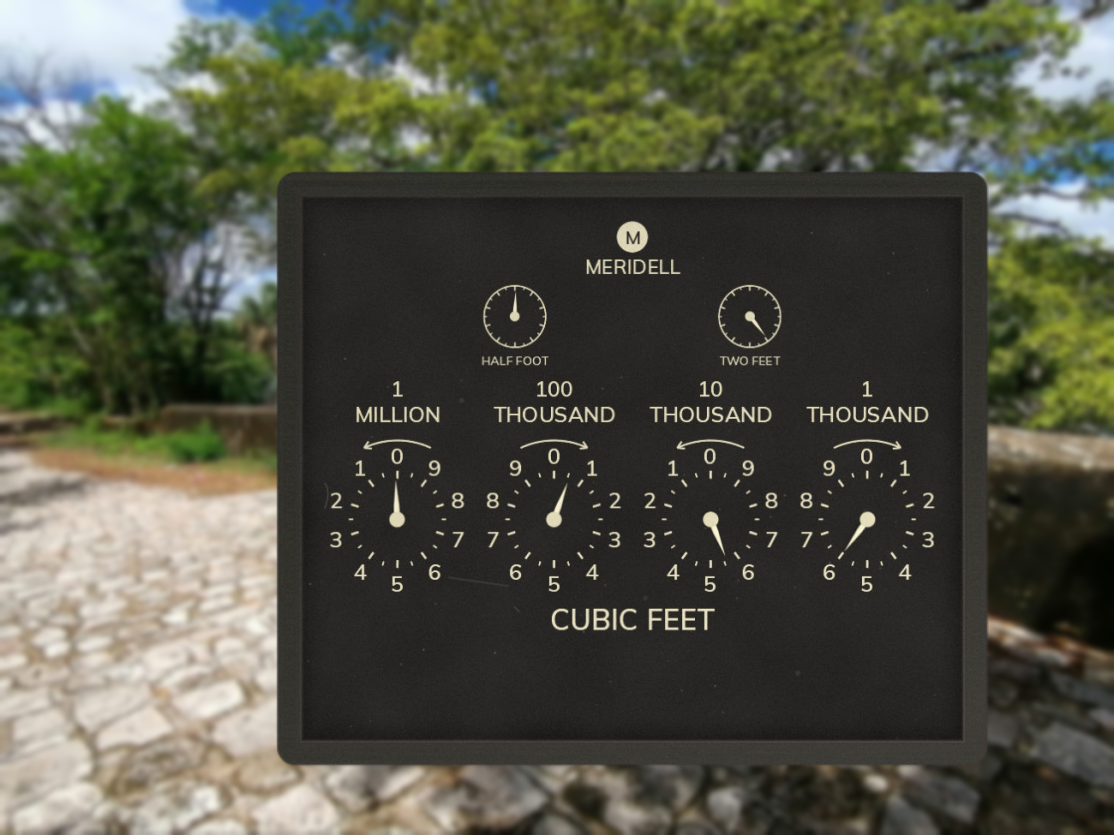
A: 5600 ft³
